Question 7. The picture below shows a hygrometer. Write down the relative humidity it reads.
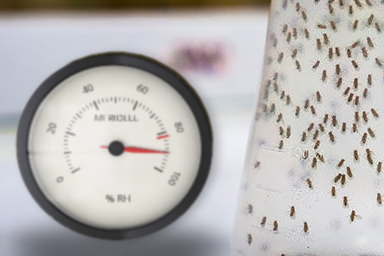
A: 90 %
